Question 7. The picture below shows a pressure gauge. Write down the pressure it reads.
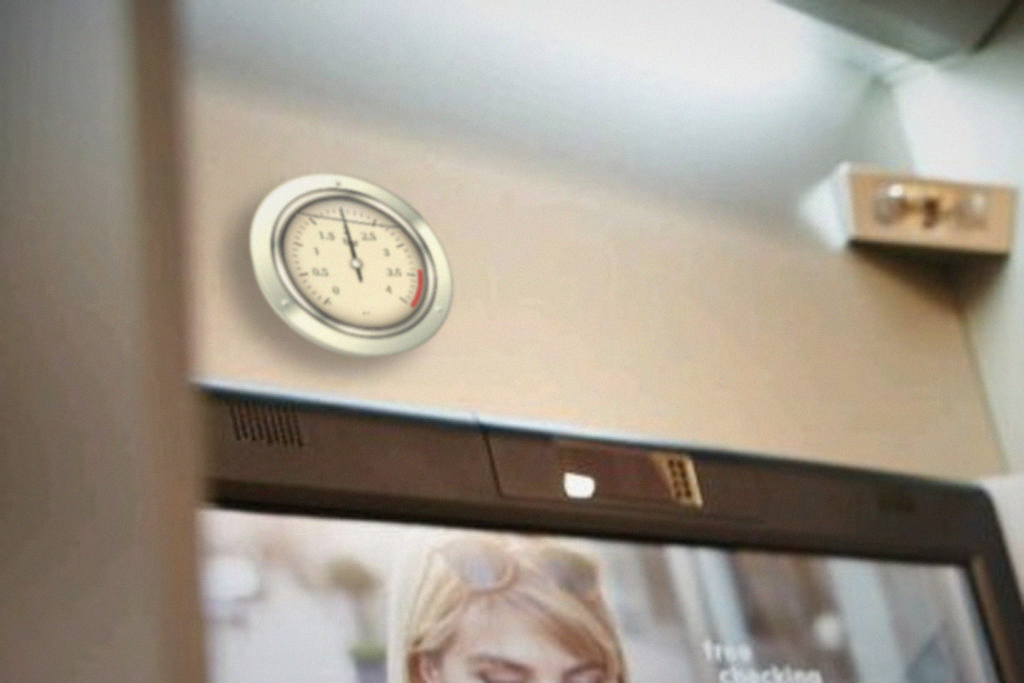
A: 2 bar
